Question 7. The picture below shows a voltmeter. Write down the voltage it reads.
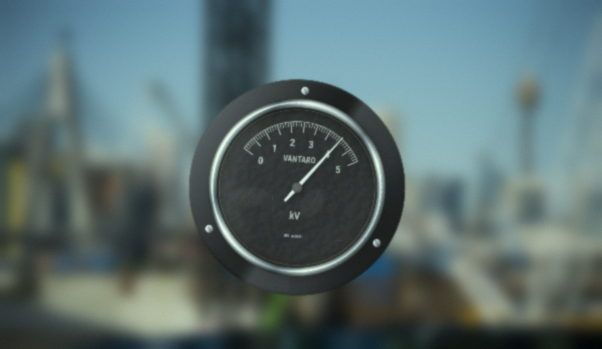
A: 4 kV
